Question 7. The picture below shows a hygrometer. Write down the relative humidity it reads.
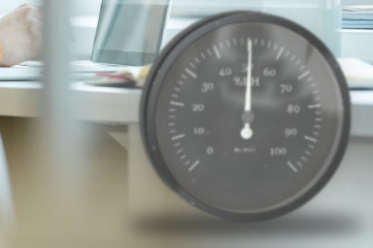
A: 50 %
